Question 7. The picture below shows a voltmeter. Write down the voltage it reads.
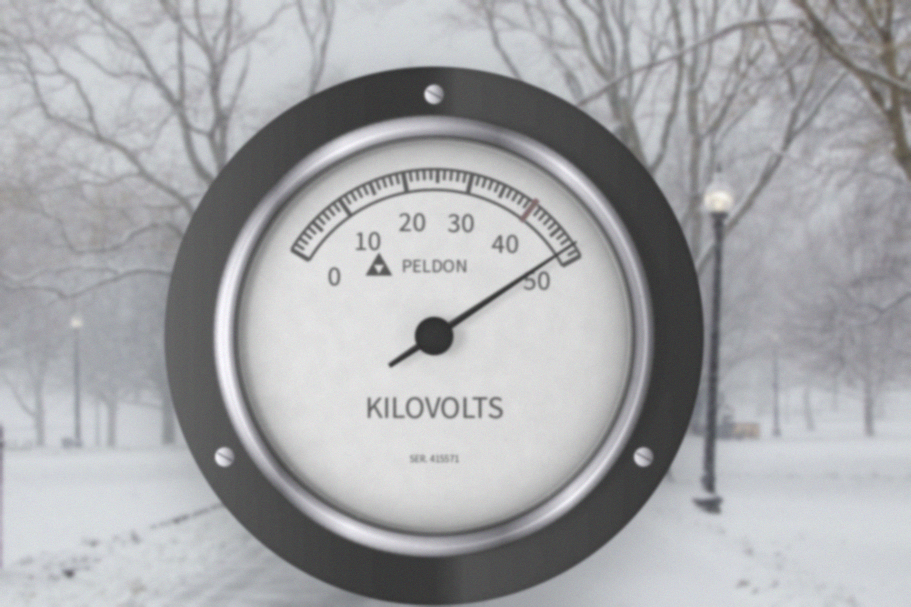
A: 48 kV
